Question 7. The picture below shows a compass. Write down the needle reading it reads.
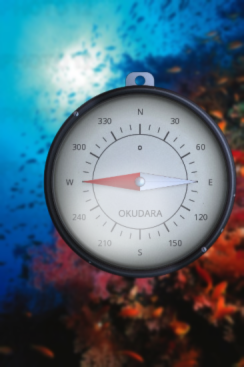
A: 270 °
